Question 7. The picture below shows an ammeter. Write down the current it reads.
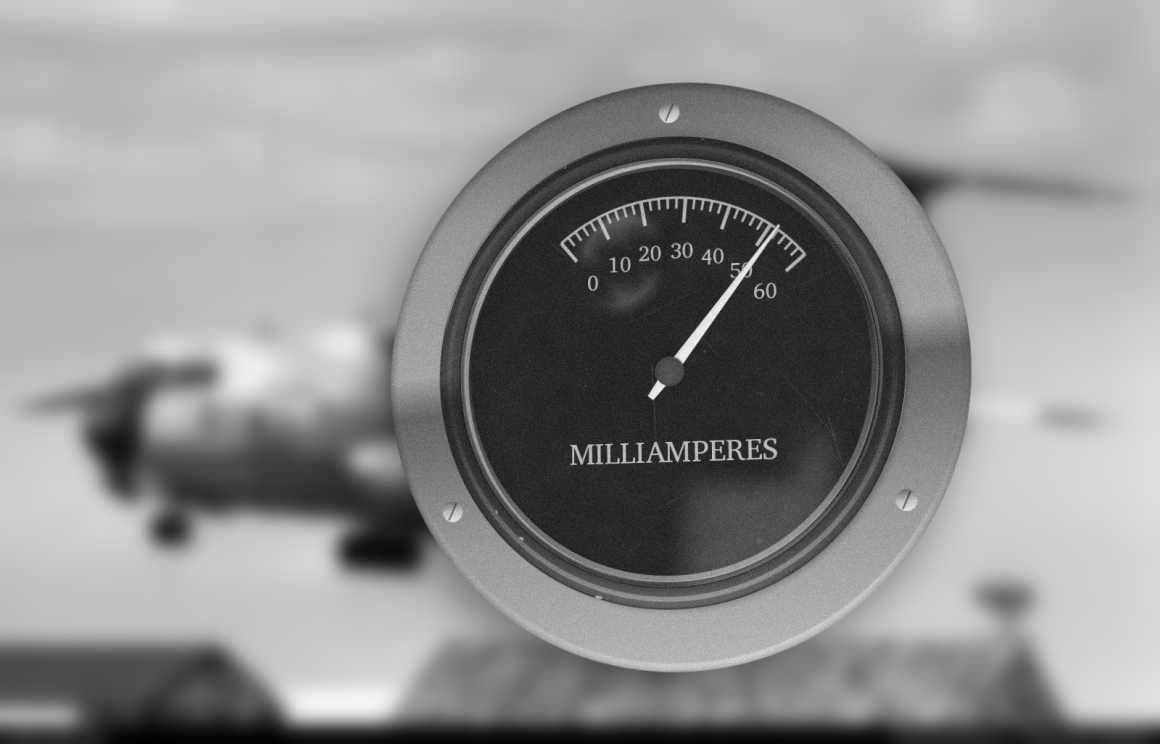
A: 52 mA
